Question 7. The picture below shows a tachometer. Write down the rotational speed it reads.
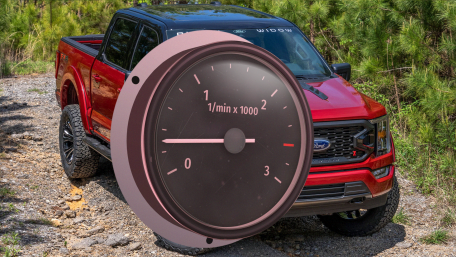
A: 300 rpm
